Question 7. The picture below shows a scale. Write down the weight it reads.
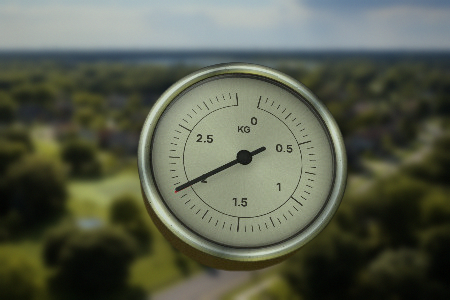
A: 2 kg
